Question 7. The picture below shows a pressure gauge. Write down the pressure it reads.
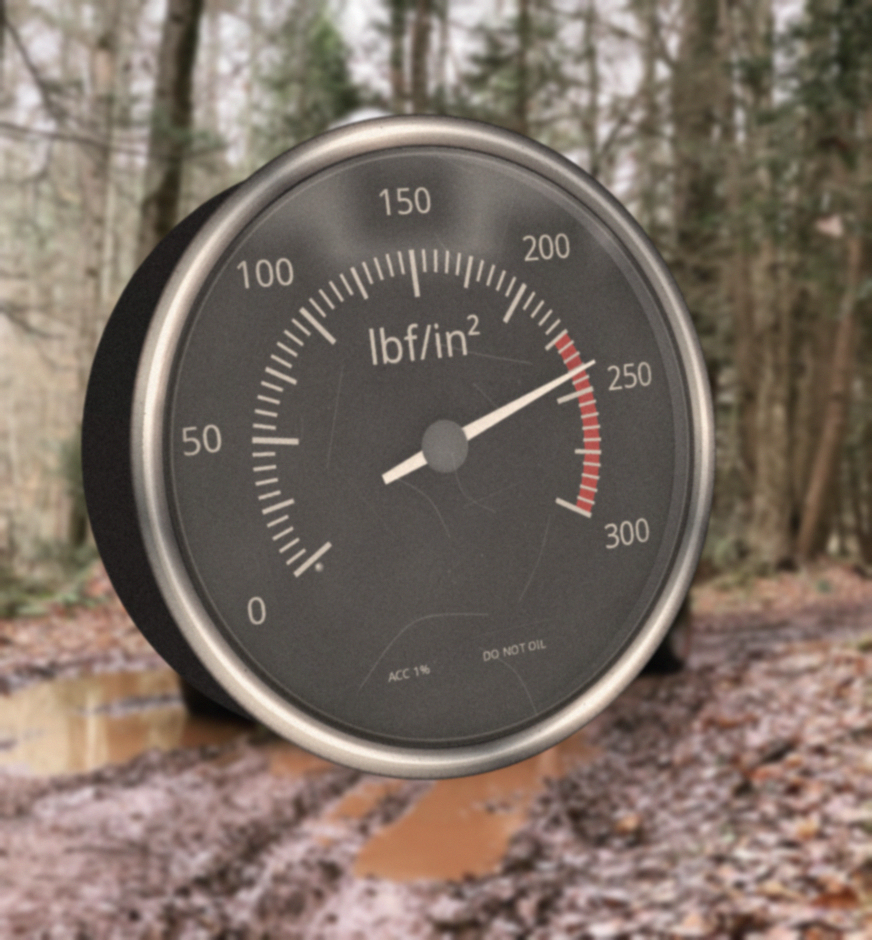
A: 240 psi
